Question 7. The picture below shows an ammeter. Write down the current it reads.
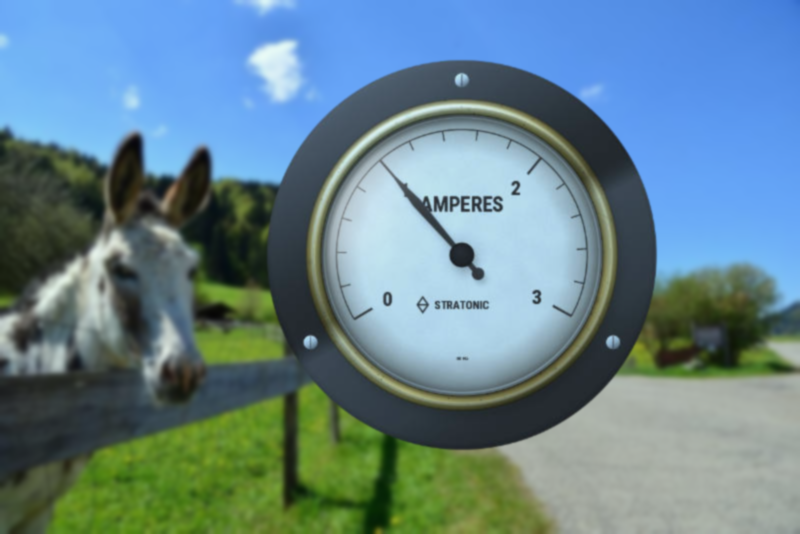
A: 1 A
